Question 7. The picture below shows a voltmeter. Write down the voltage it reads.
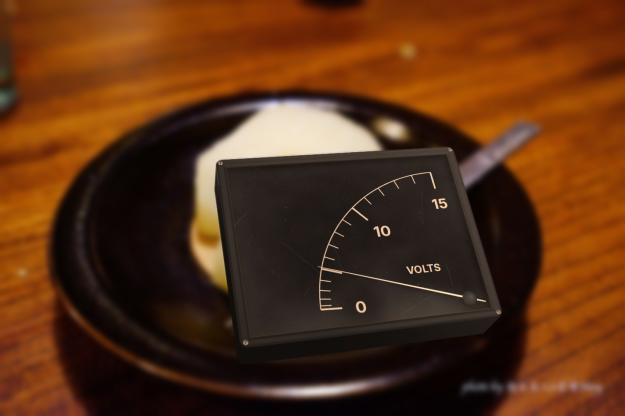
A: 5 V
